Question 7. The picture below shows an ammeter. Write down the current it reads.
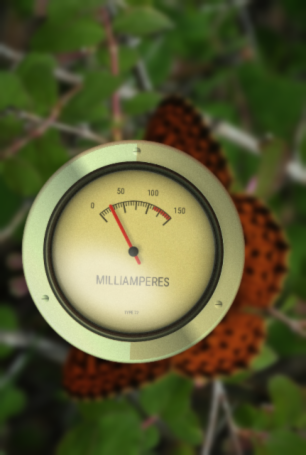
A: 25 mA
